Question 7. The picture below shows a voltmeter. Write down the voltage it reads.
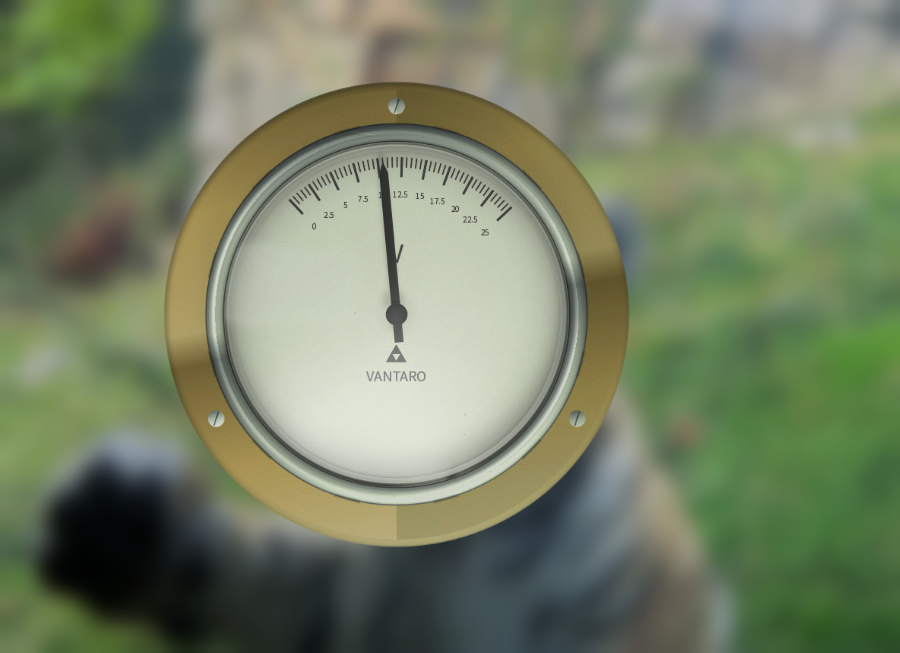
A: 10.5 V
